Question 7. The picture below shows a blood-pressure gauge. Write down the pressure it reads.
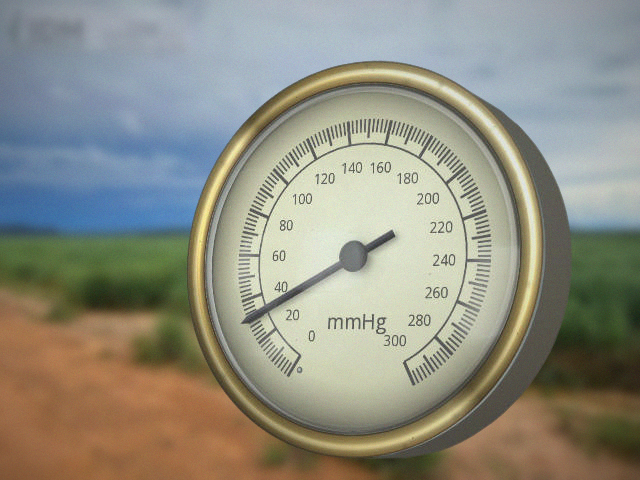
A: 30 mmHg
